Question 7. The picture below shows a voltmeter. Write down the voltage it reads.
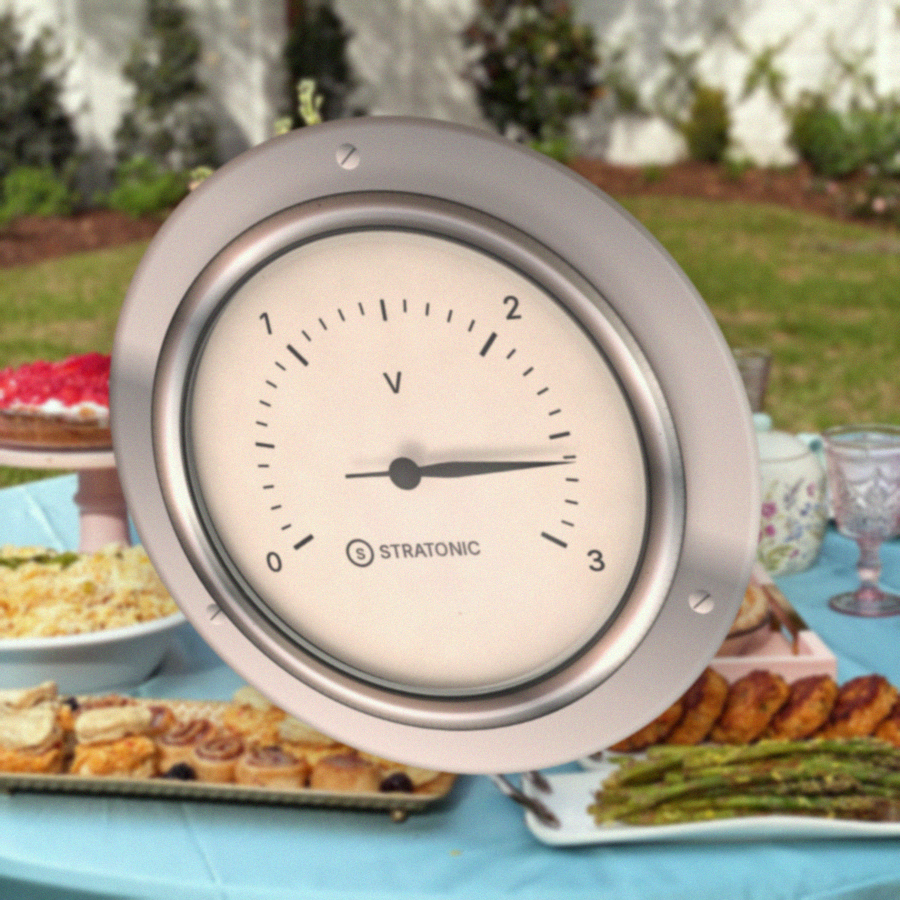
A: 2.6 V
